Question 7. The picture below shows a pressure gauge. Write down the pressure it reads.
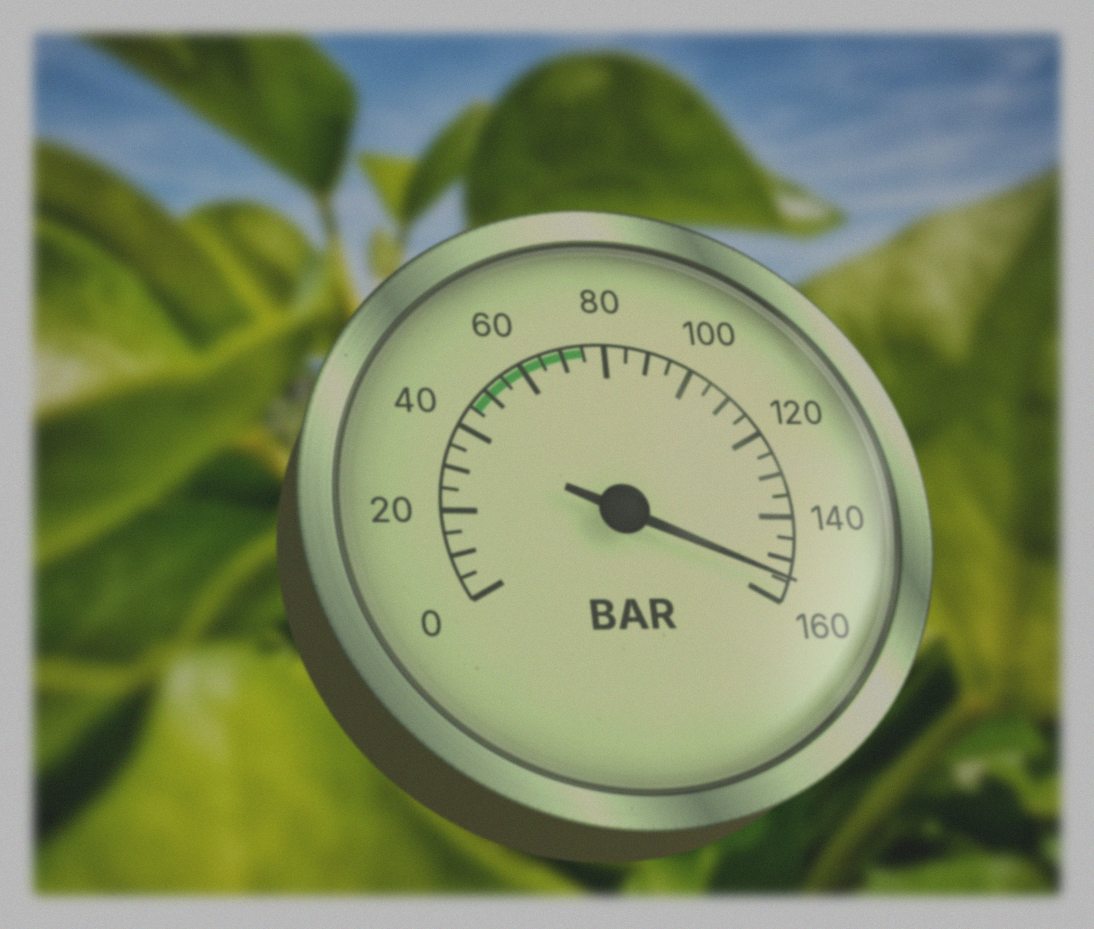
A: 155 bar
